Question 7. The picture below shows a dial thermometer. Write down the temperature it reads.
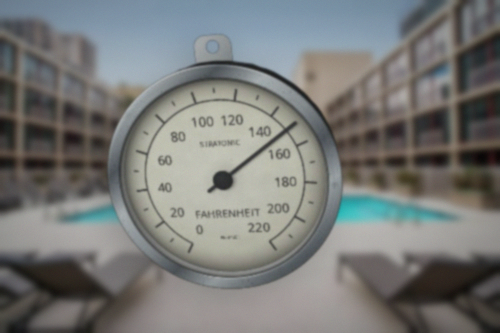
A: 150 °F
